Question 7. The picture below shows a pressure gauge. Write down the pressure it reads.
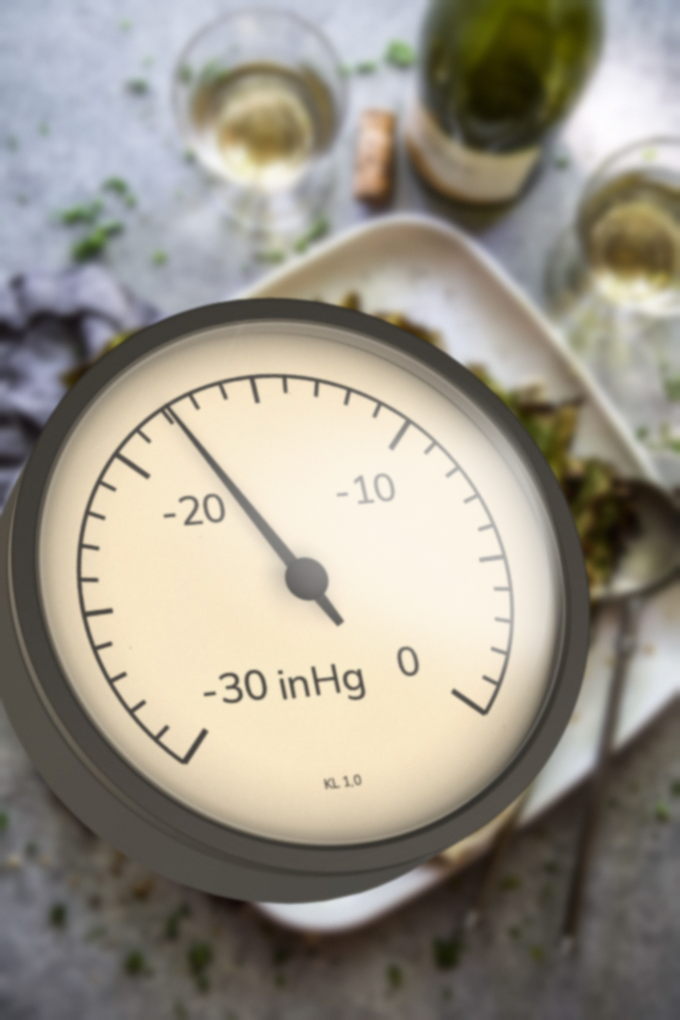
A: -18 inHg
